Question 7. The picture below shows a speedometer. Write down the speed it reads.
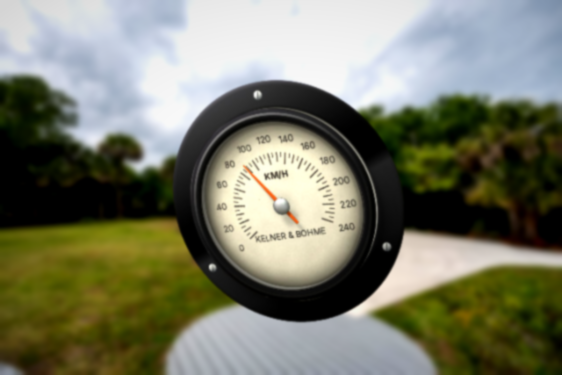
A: 90 km/h
